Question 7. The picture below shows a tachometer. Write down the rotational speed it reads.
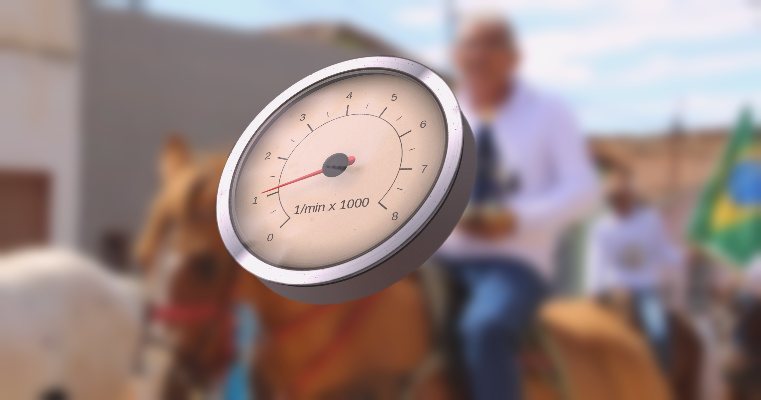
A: 1000 rpm
